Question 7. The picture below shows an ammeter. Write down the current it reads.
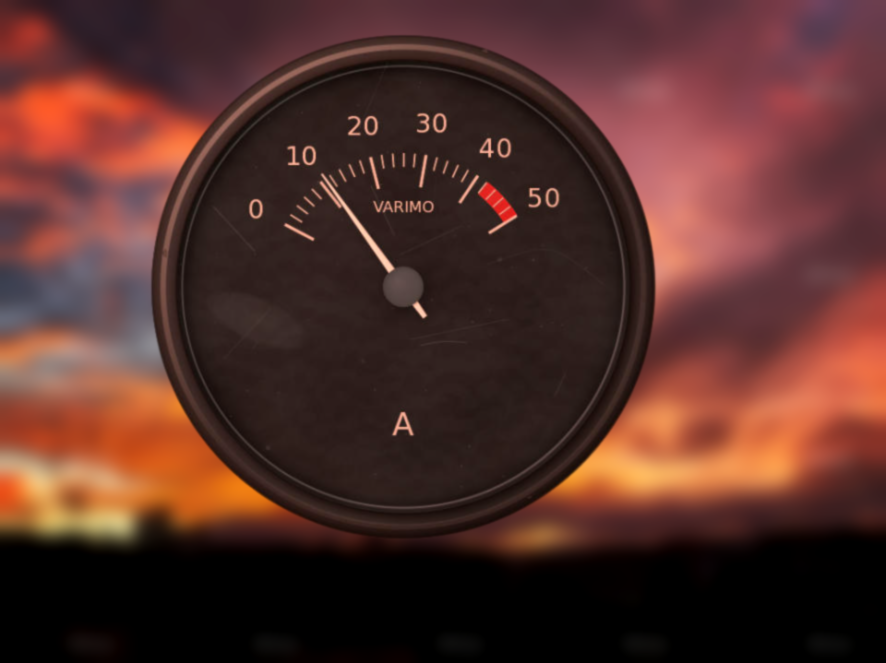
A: 11 A
